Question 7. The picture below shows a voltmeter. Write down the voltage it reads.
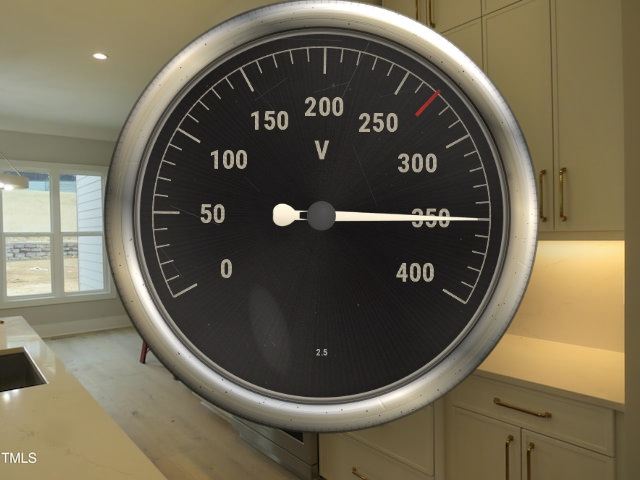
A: 350 V
